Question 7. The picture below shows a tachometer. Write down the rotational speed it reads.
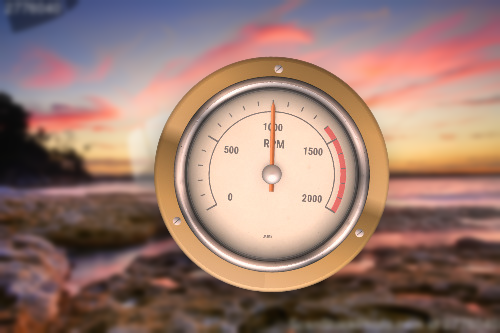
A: 1000 rpm
